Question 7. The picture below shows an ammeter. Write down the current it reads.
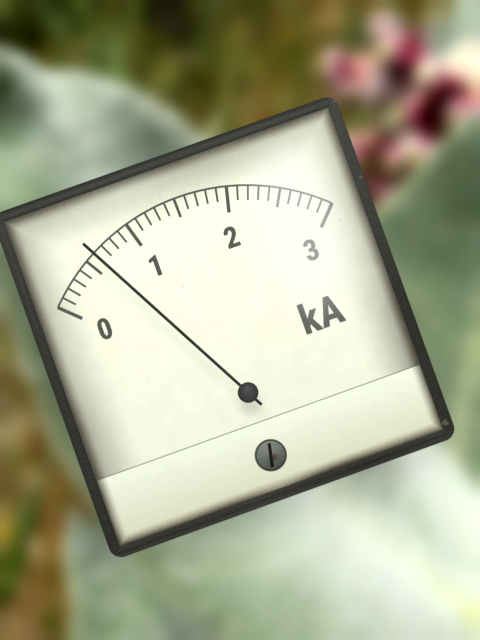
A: 0.6 kA
